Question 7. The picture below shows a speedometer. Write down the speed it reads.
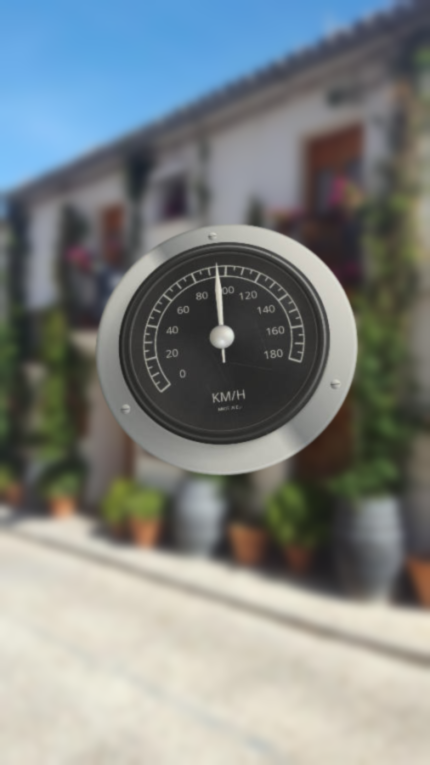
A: 95 km/h
